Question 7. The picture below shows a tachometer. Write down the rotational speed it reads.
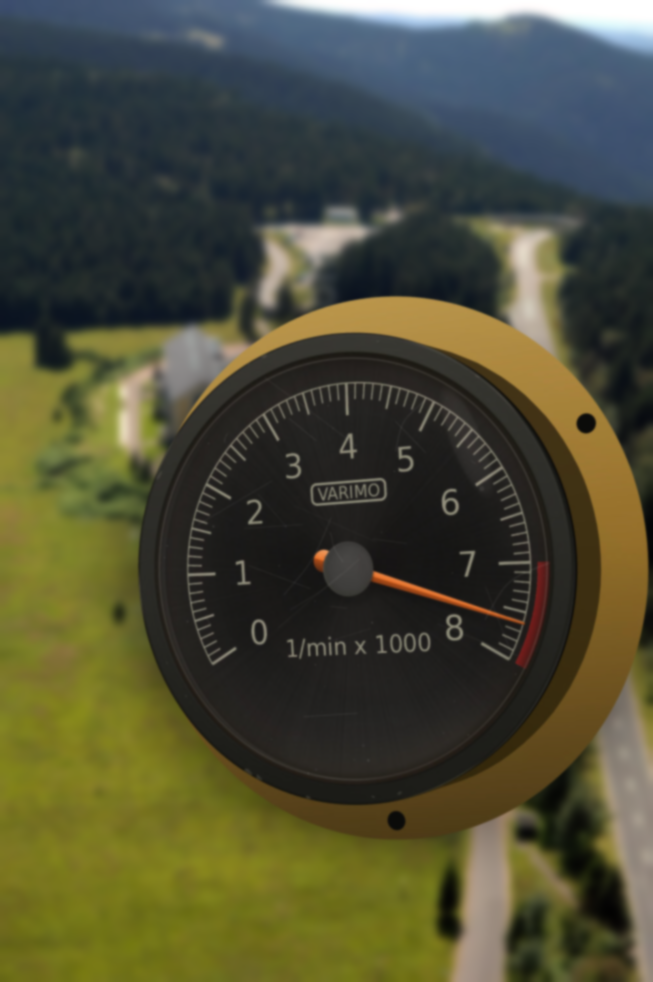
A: 7600 rpm
